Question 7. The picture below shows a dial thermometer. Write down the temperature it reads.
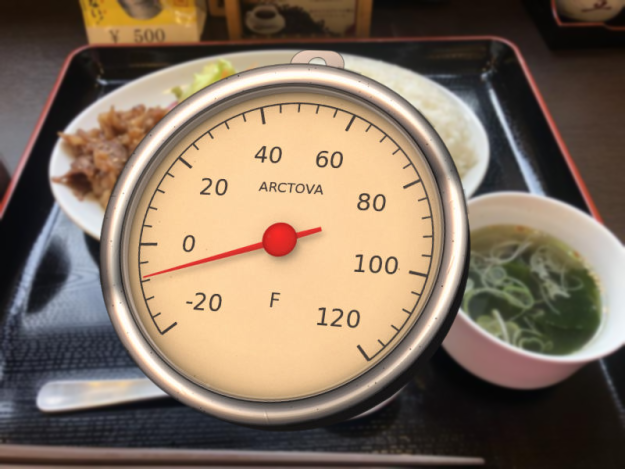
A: -8 °F
